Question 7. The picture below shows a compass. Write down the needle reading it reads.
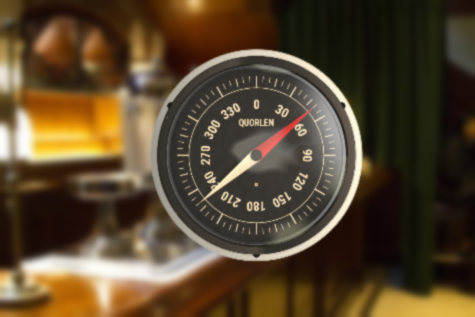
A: 50 °
